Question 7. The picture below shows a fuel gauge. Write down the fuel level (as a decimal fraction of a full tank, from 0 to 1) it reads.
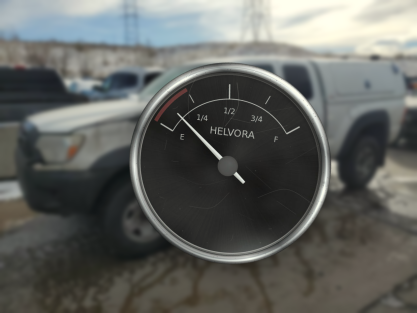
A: 0.125
